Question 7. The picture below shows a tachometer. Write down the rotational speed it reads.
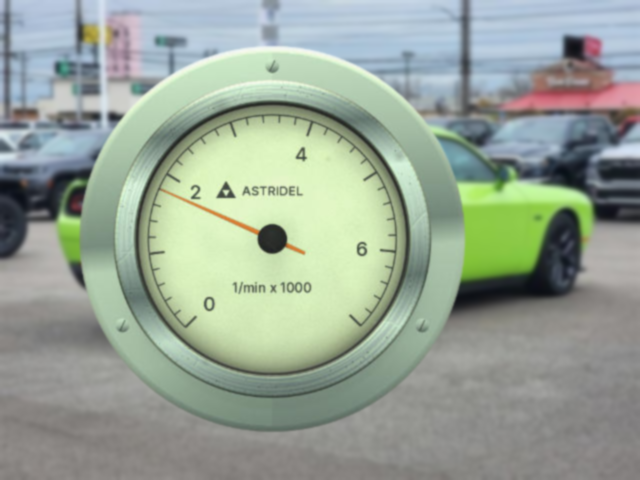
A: 1800 rpm
